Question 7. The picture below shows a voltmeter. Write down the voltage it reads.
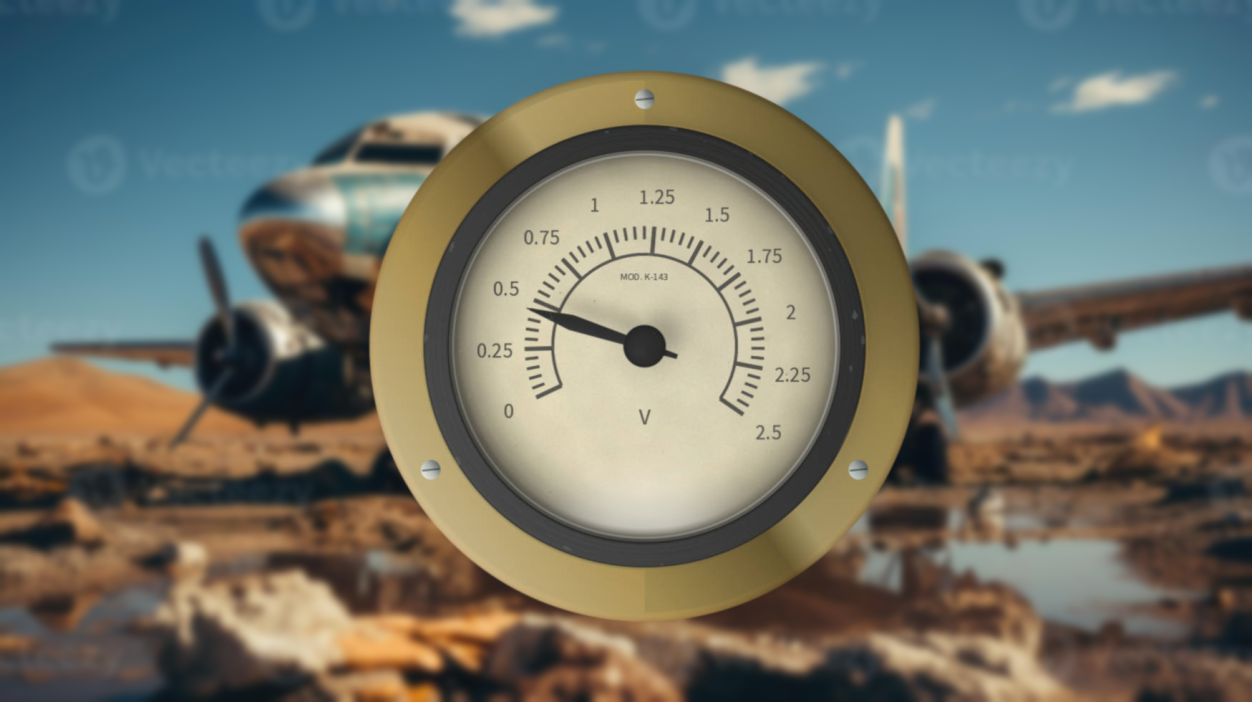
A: 0.45 V
